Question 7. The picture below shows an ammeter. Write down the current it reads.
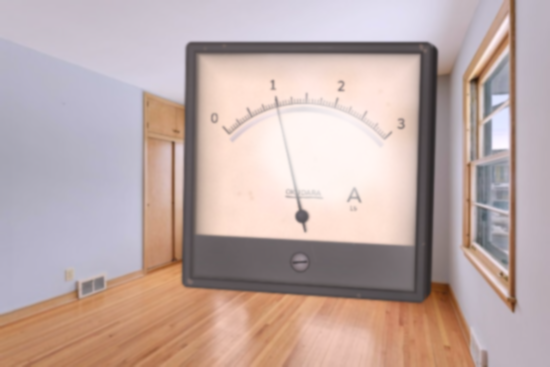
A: 1 A
